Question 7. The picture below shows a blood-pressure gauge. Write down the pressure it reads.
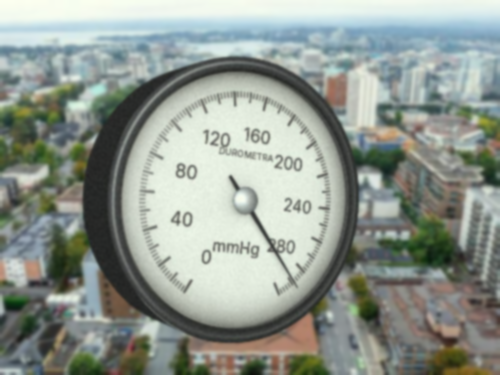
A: 290 mmHg
